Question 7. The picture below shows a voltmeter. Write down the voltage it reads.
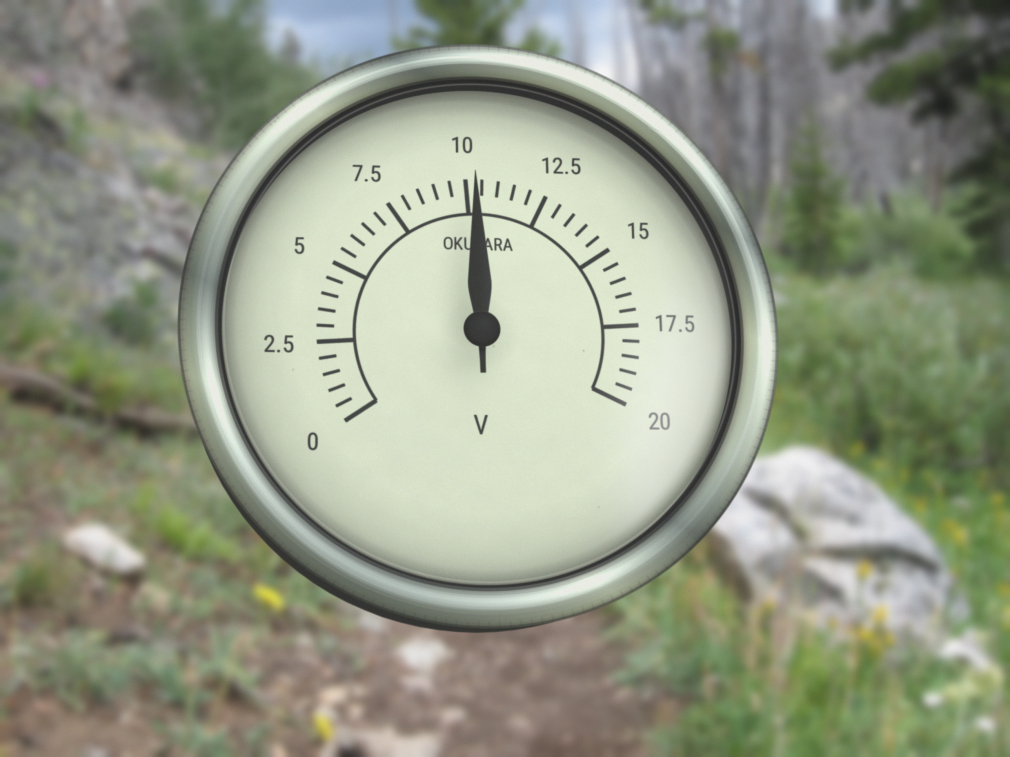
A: 10.25 V
